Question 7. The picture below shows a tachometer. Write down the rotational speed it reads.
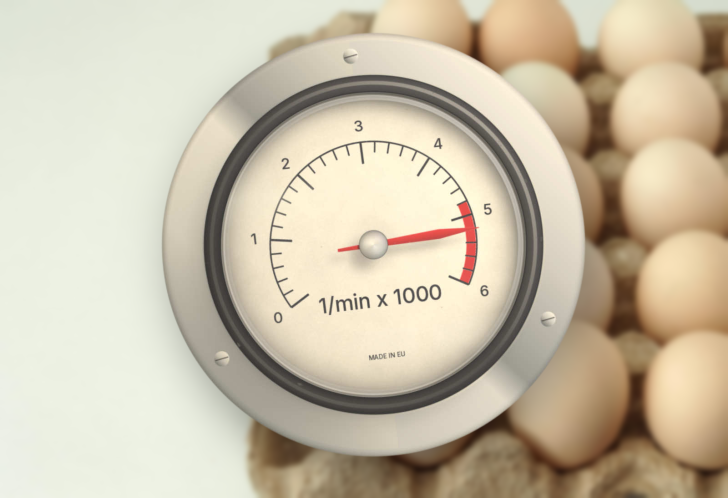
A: 5200 rpm
